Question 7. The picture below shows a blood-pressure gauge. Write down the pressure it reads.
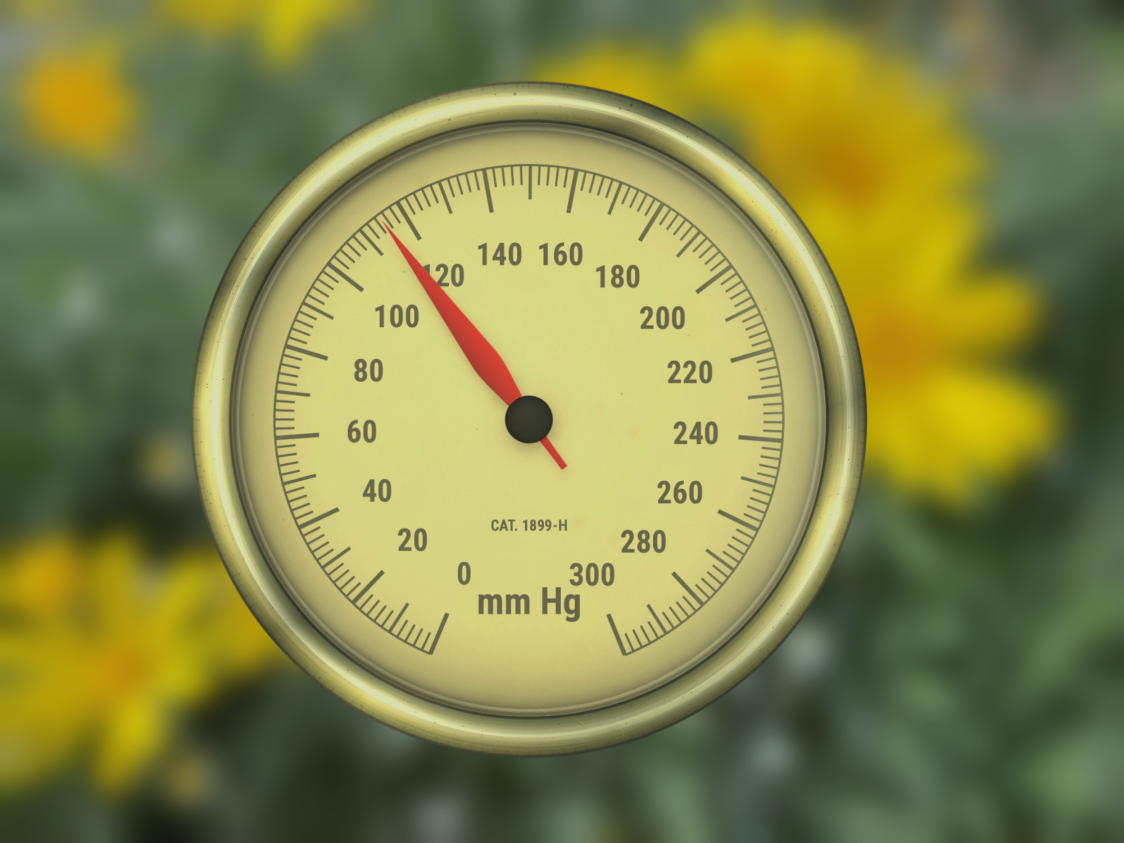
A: 115 mmHg
